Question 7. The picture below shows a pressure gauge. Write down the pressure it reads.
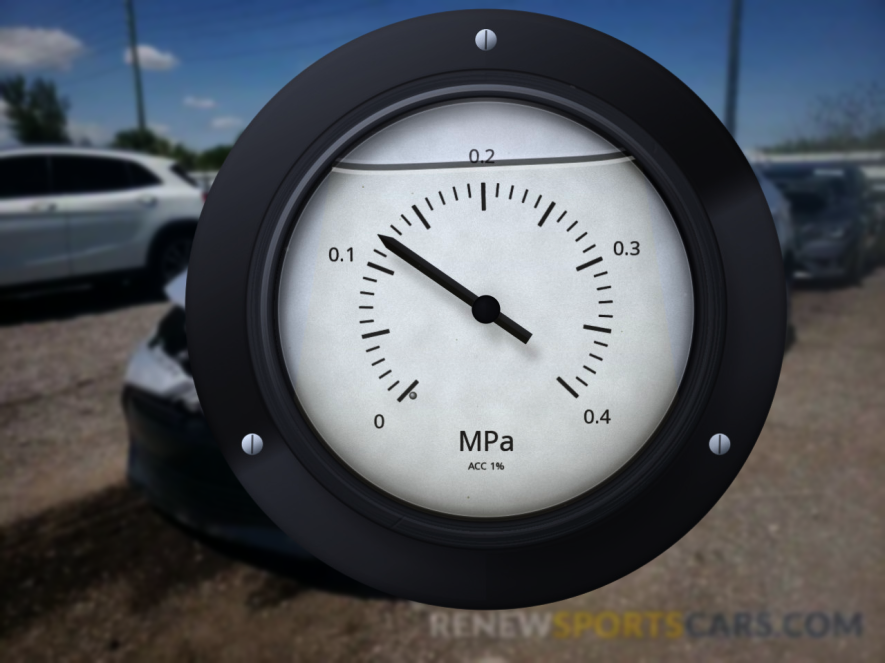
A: 0.12 MPa
